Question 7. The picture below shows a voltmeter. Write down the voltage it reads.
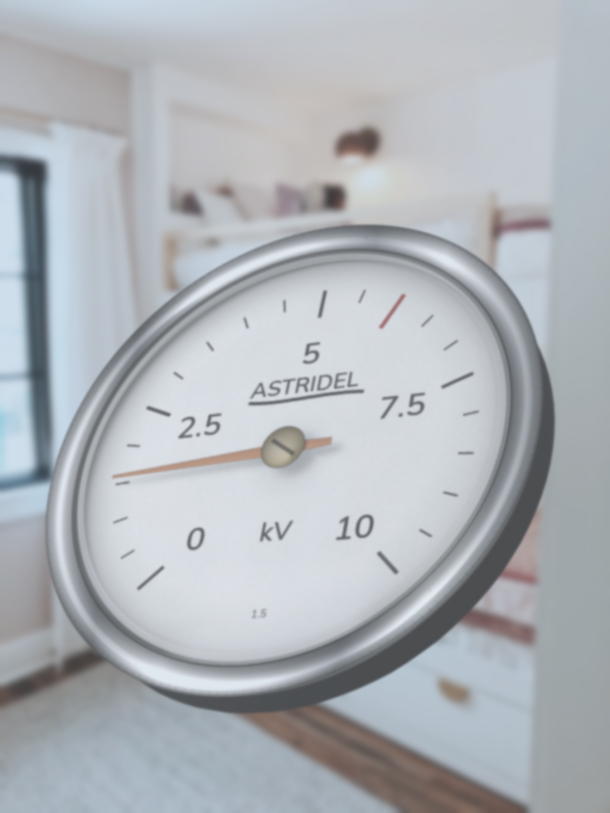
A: 1.5 kV
